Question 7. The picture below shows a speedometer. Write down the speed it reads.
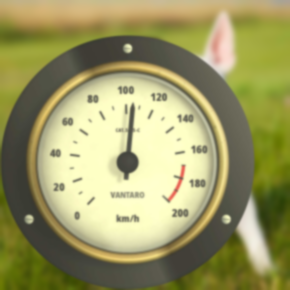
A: 105 km/h
